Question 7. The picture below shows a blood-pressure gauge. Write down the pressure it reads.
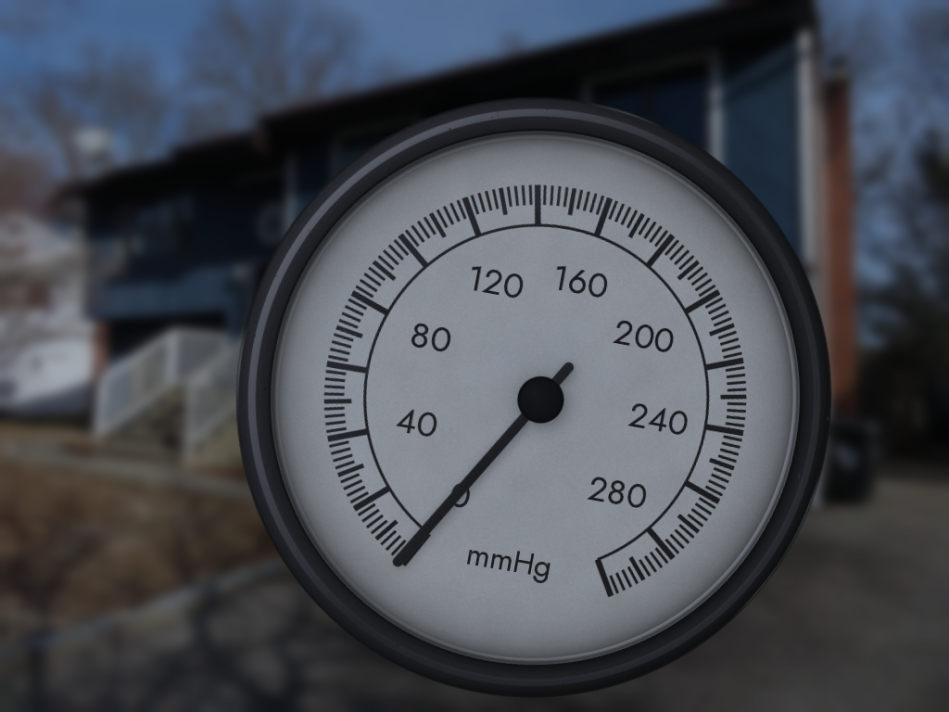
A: 2 mmHg
